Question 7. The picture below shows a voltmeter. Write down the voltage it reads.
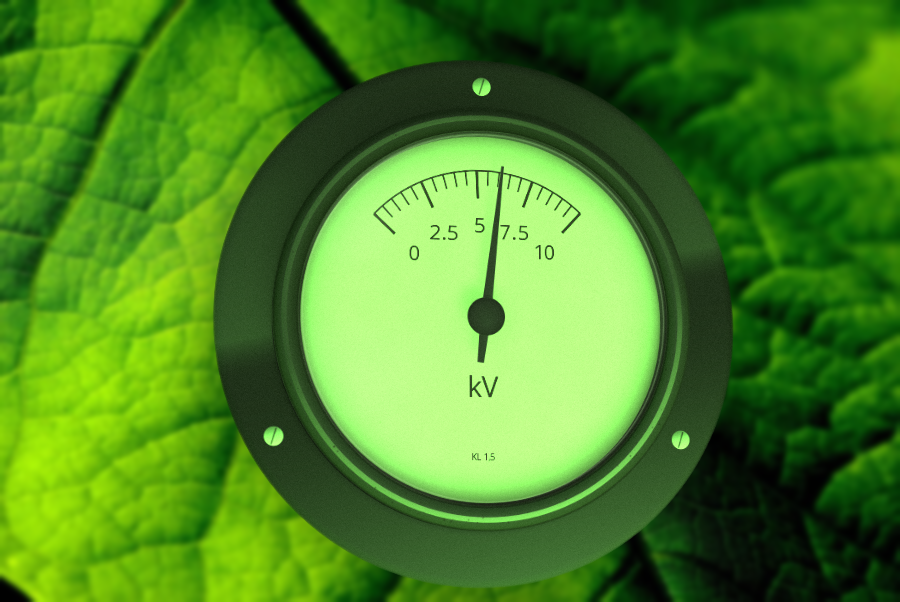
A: 6 kV
